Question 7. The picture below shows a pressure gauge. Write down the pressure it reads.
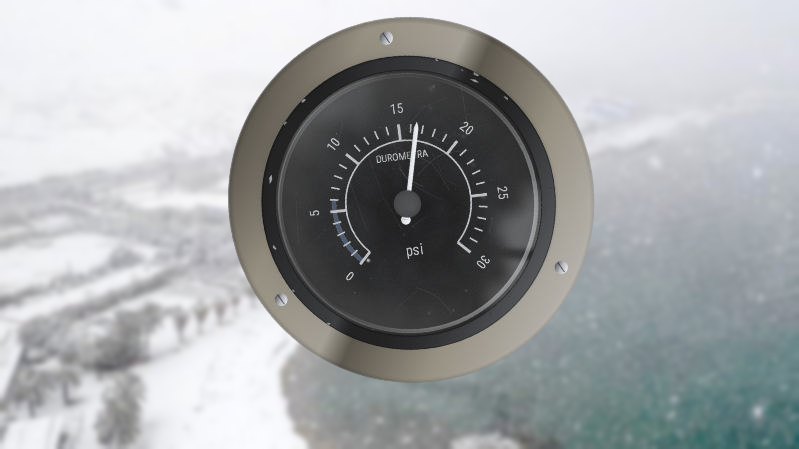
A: 16.5 psi
